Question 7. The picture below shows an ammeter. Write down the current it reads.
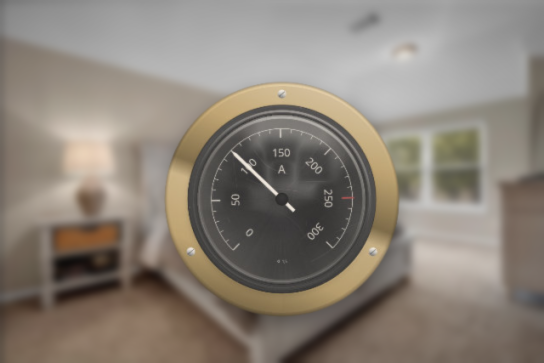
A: 100 A
